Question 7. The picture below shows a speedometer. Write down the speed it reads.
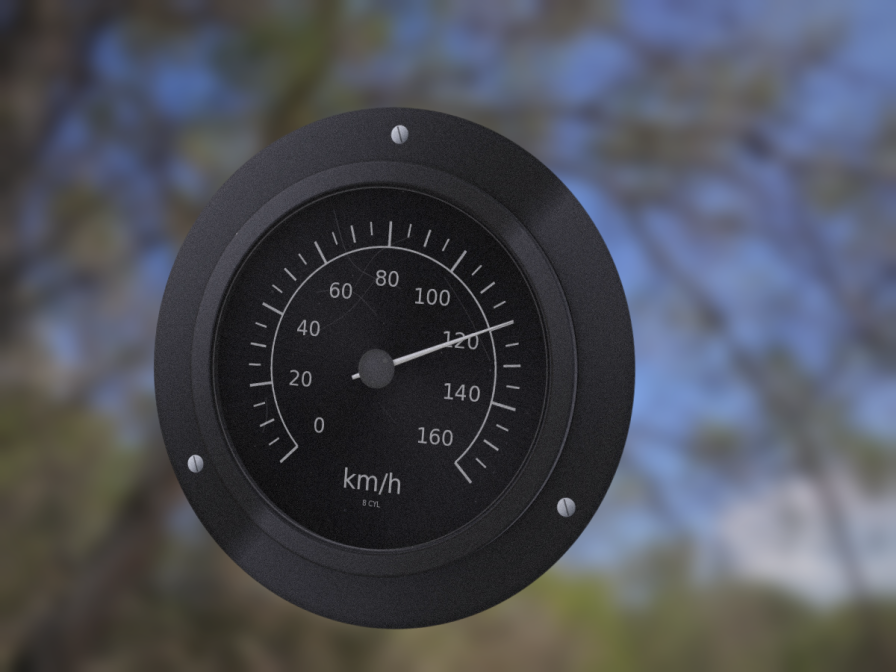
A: 120 km/h
